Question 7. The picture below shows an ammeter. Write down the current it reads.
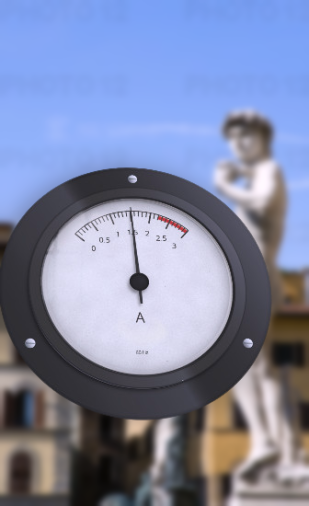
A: 1.5 A
